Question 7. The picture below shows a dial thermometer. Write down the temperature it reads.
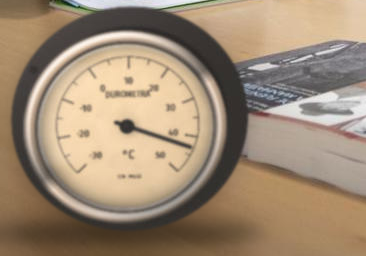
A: 42.5 °C
